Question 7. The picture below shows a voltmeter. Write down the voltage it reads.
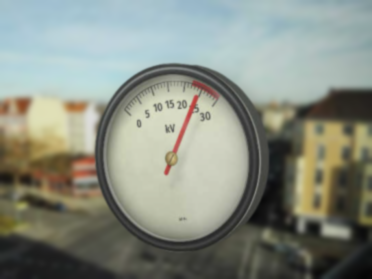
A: 25 kV
